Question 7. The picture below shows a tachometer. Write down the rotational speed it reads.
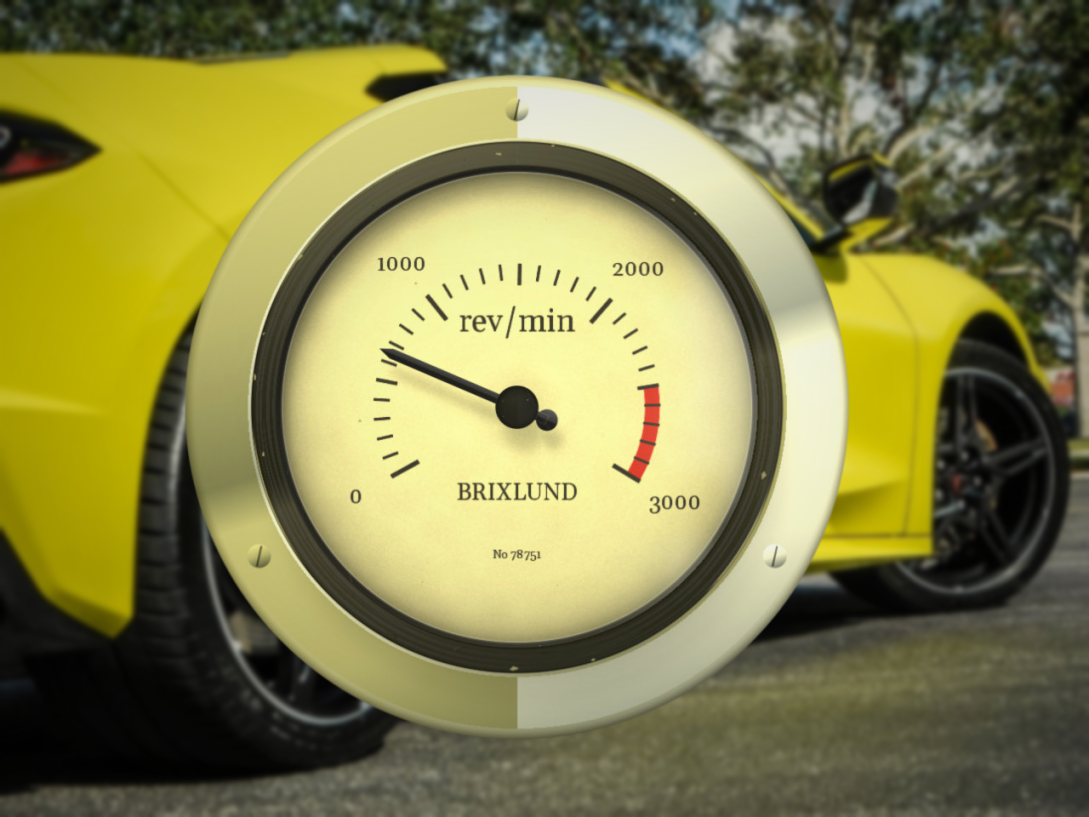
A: 650 rpm
